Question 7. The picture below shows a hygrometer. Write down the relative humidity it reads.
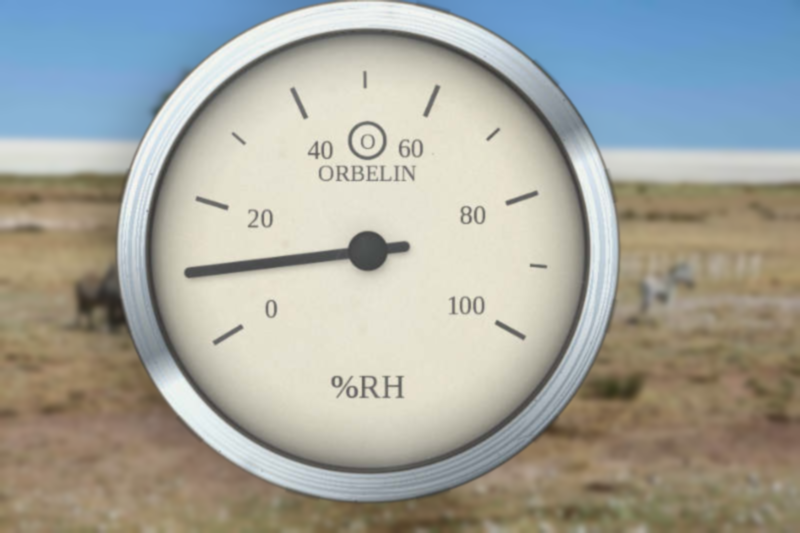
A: 10 %
